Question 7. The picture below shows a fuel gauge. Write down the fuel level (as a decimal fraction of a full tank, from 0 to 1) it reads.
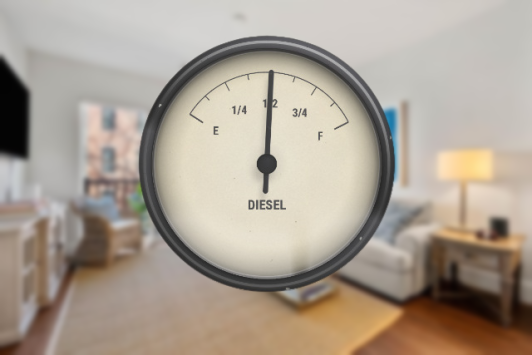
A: 0.5
